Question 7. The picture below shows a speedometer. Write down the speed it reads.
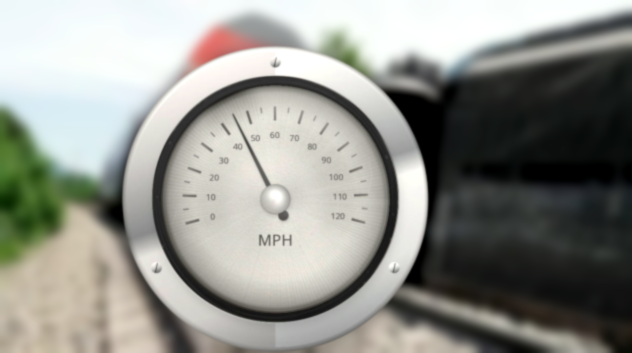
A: 45 mph
